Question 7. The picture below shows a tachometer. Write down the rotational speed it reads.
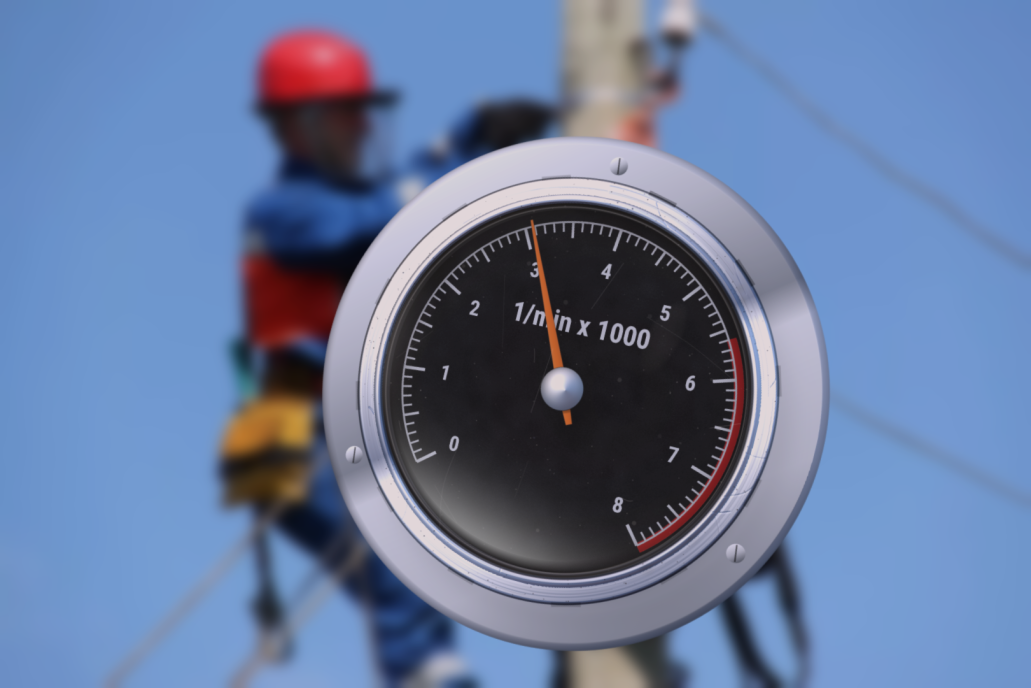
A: 3100 rpm
